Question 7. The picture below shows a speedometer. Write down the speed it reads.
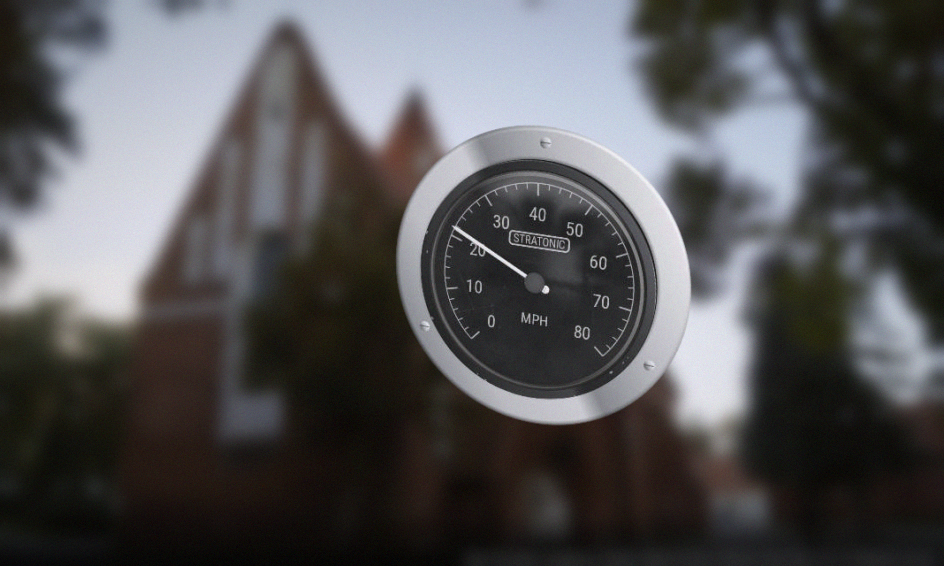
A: 22 mph
